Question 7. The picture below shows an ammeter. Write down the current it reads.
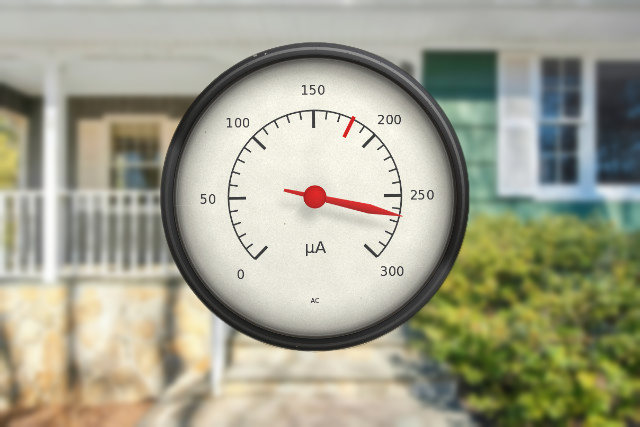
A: 265 µA
